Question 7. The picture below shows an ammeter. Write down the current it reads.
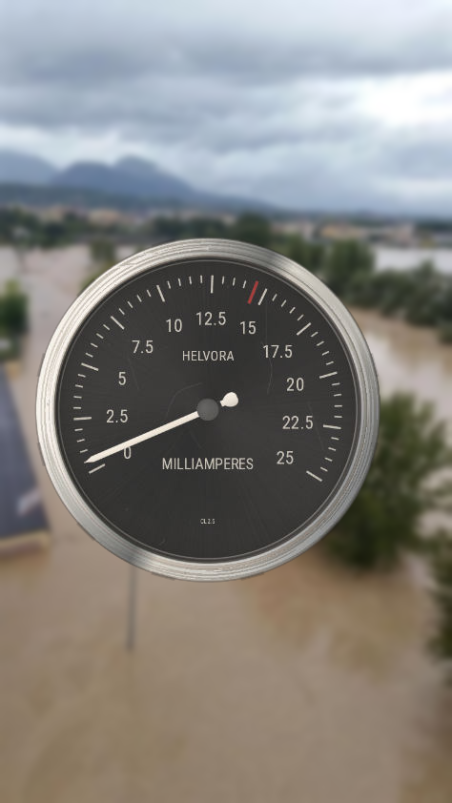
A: 0.5 mA
